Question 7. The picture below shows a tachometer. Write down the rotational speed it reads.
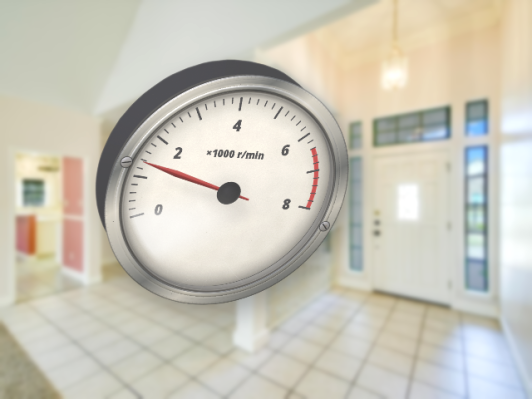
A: 1400 rpm
